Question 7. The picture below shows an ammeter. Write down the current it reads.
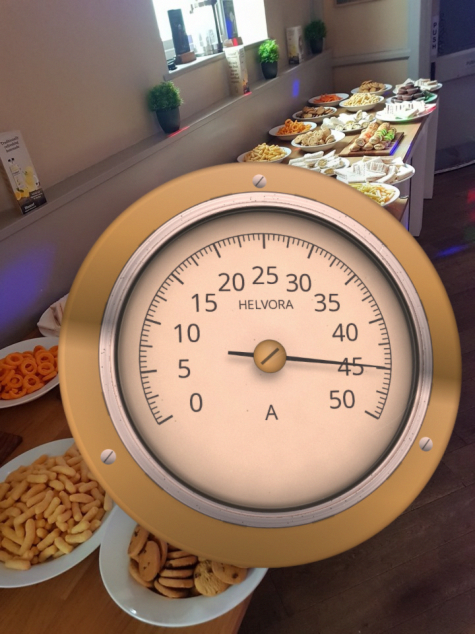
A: 45 A
